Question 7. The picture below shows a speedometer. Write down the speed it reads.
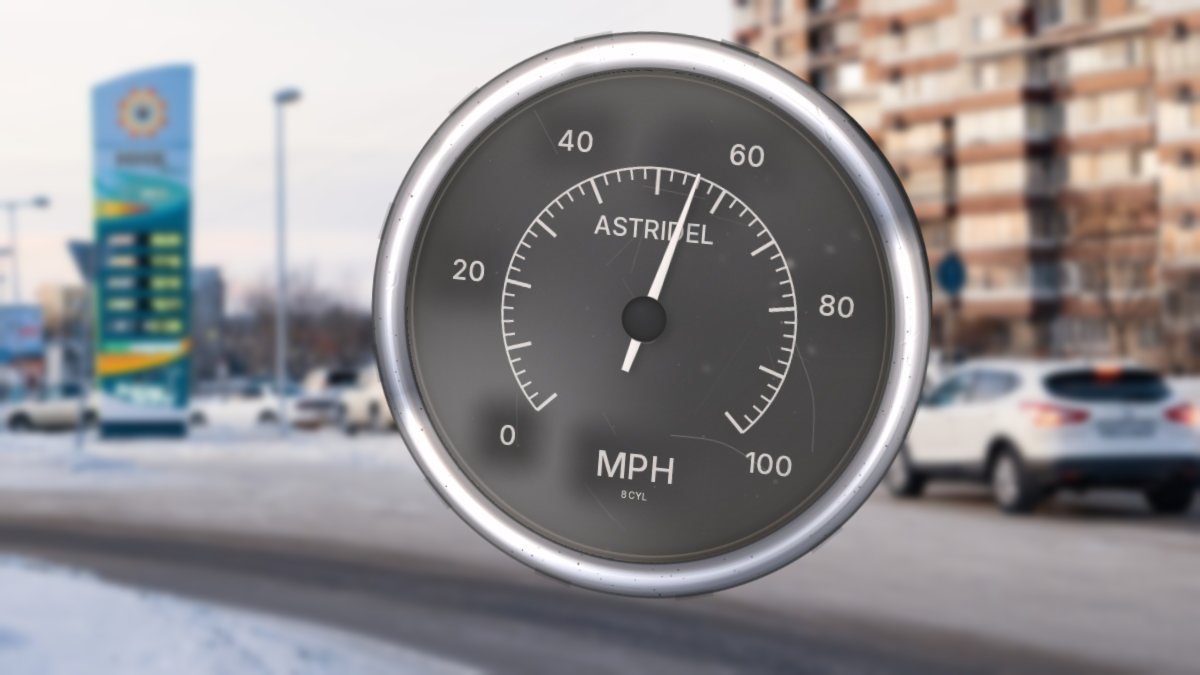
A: 56 mph
